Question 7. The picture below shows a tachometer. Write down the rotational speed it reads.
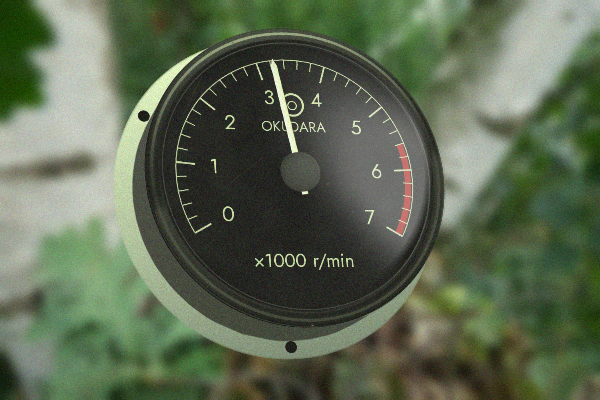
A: 3200 rpm
